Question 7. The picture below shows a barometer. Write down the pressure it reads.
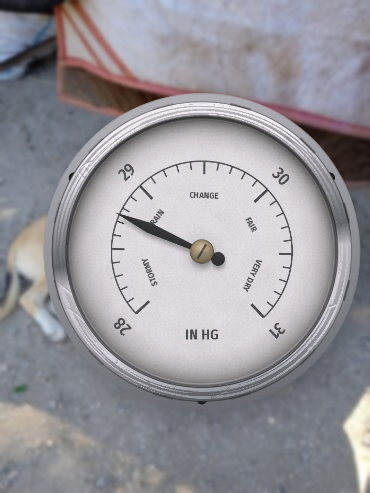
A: 28.75 inHg
